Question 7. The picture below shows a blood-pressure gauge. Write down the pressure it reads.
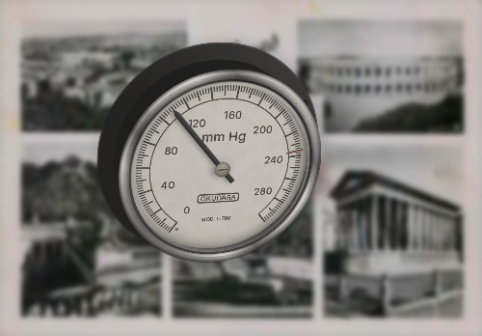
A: 110 mmHg
